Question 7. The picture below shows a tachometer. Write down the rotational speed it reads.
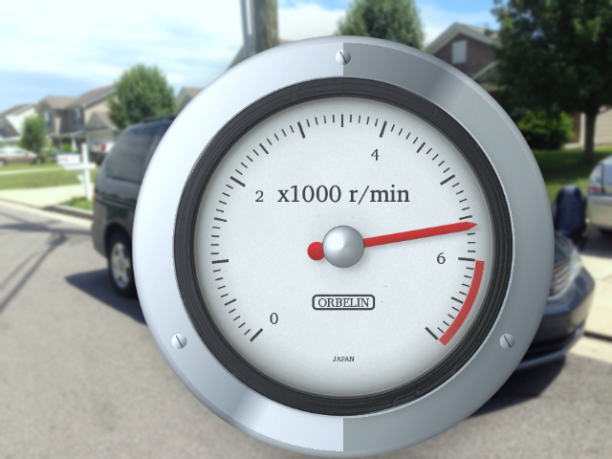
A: 5600 rpm
